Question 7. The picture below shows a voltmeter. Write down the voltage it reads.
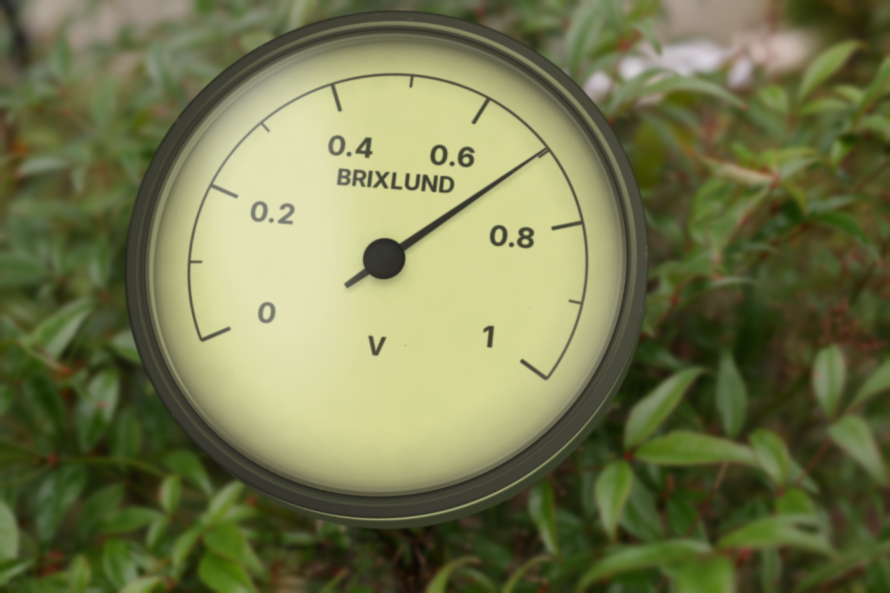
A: 0.7 V
